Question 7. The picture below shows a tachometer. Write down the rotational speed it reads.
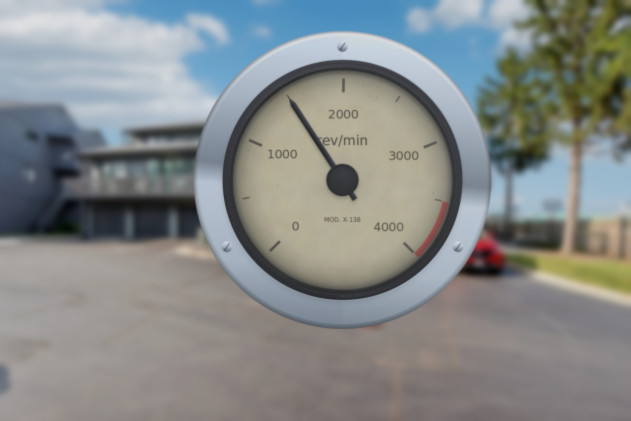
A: 1500 rpm
